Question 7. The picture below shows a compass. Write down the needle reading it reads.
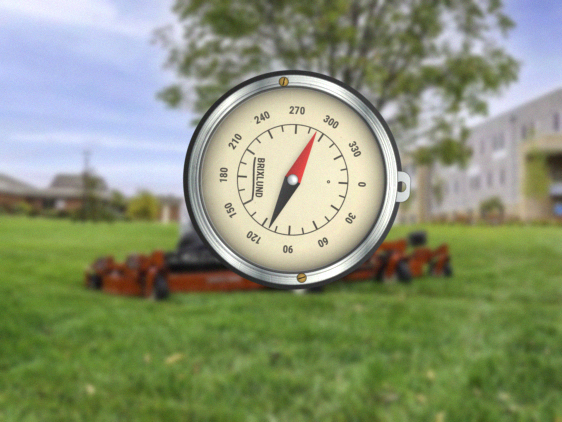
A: 292.5 °
